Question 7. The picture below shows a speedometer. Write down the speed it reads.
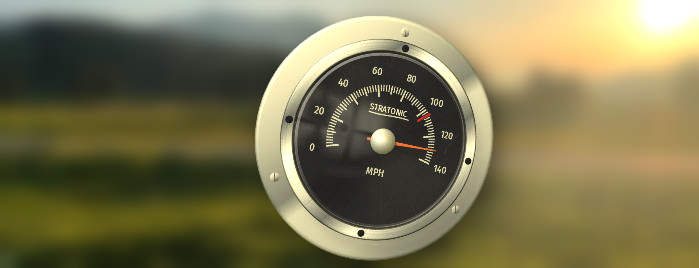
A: 130 mph
